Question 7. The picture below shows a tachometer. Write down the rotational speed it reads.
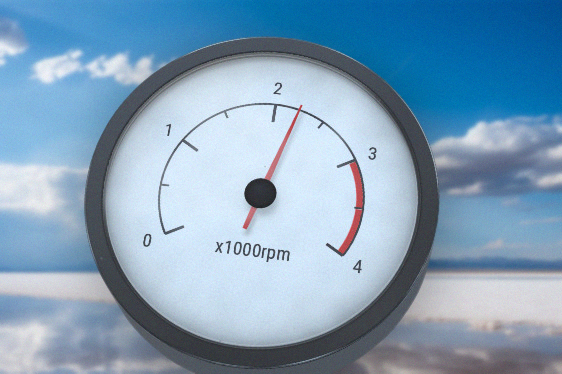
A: 2250 rpm
